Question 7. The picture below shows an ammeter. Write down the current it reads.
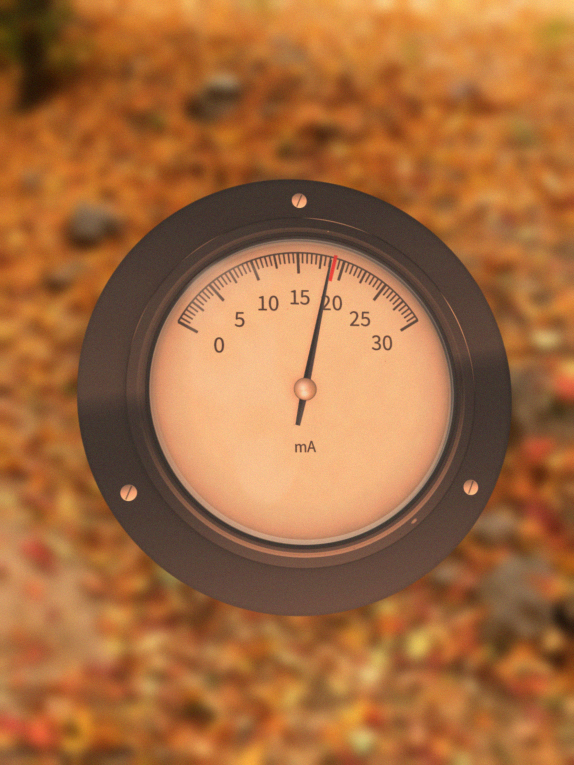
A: 18.5 mA
